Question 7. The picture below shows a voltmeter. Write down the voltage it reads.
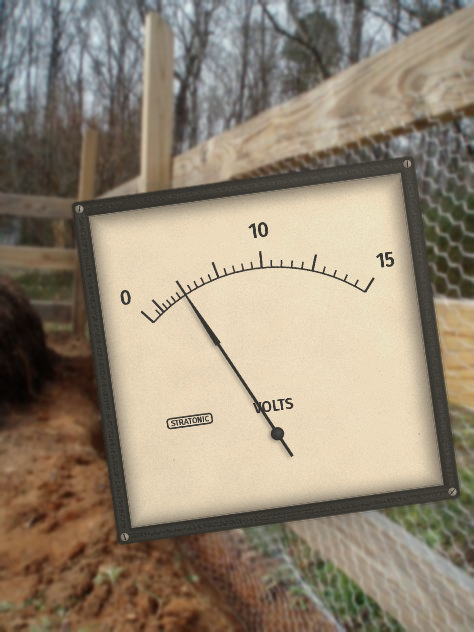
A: 5 V
